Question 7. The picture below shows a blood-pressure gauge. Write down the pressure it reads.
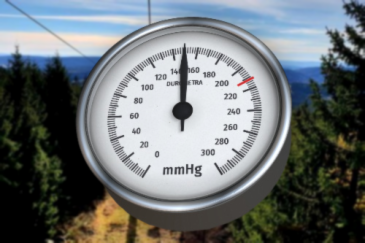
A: 150 mmHg
